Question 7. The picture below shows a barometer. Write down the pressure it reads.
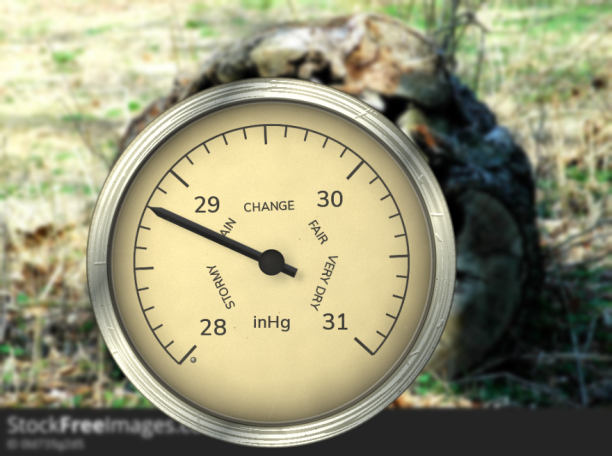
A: 28.8 inHg
